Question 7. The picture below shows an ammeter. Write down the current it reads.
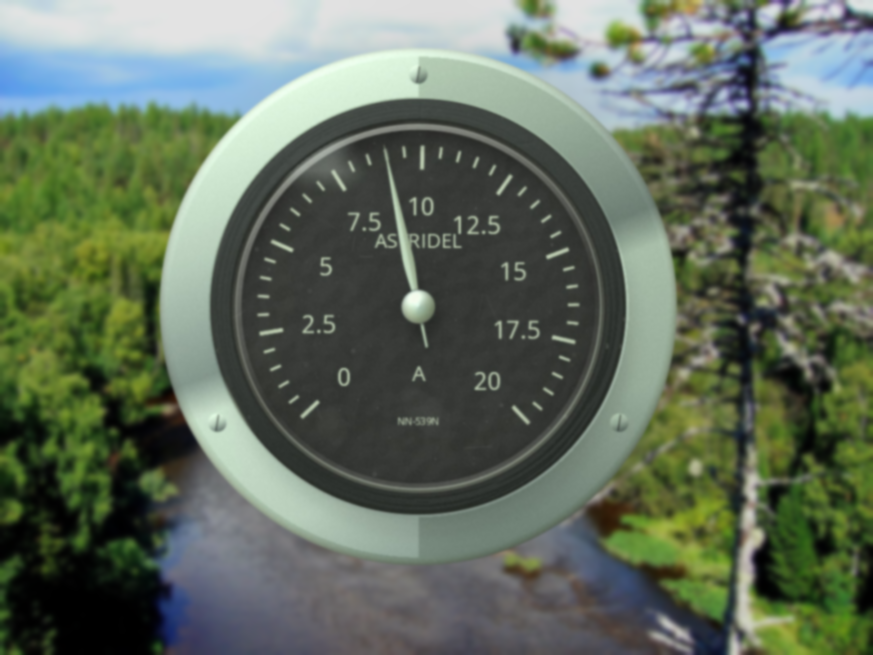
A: 9 A
